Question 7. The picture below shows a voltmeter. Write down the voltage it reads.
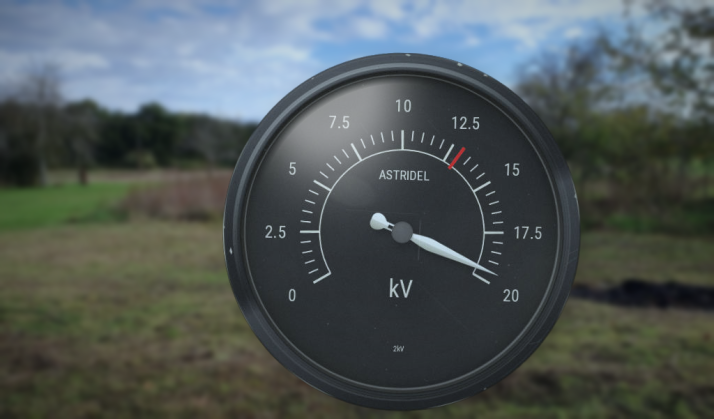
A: 19.5 kV
